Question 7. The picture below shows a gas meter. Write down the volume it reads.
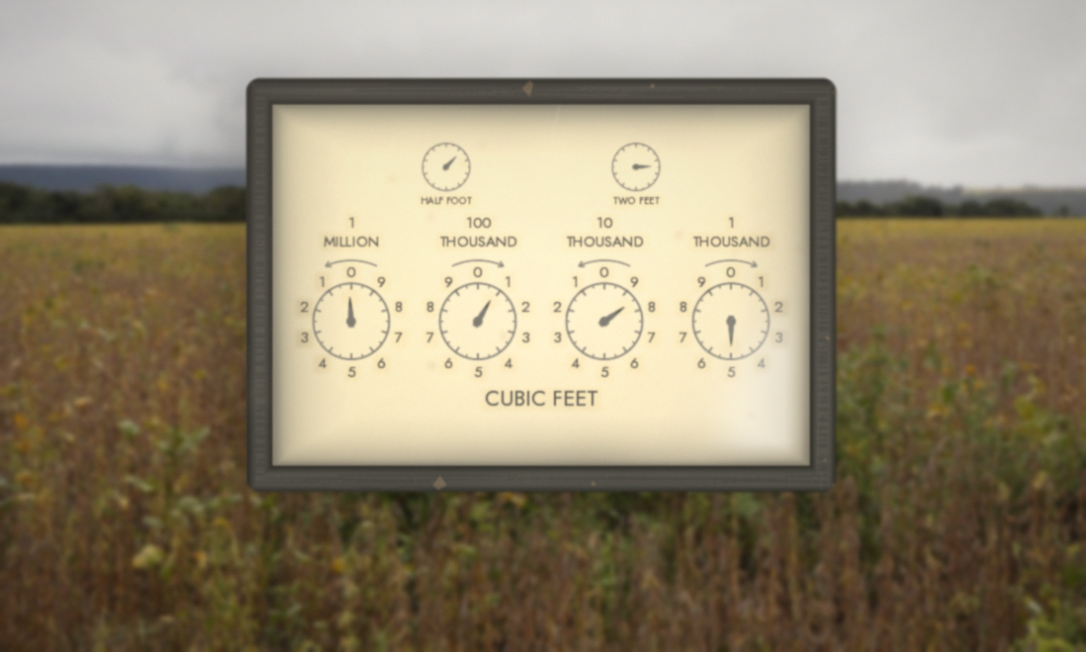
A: 8500 ft³
